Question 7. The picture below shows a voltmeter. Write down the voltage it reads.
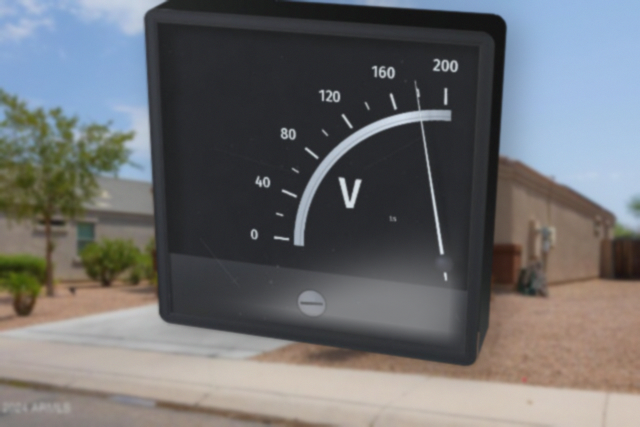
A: 180 V
